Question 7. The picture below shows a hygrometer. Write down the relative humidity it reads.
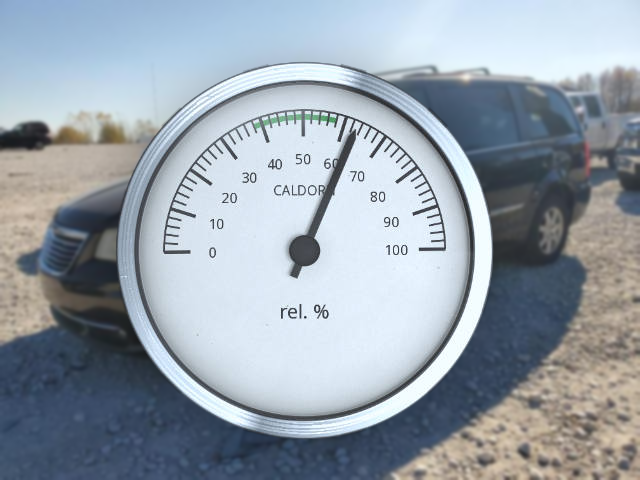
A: 63 %
